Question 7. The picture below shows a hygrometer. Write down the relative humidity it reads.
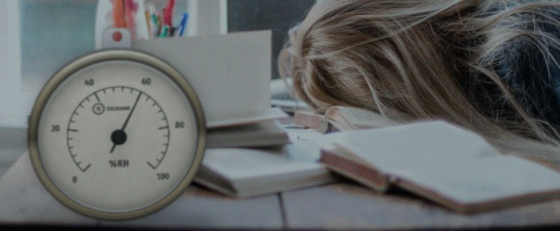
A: 60 %
